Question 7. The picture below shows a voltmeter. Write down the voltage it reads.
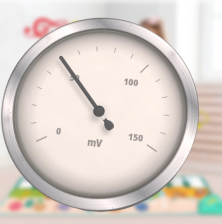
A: 50 mV
